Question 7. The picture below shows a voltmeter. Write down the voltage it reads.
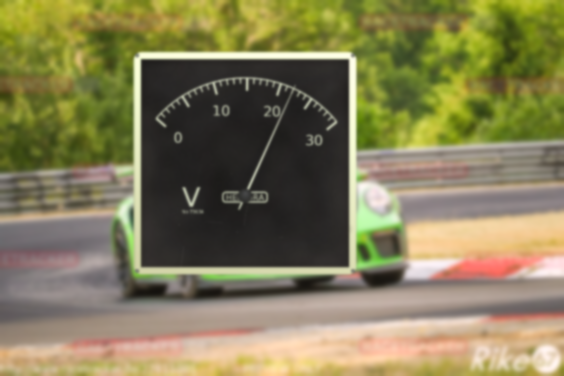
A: 22 V
